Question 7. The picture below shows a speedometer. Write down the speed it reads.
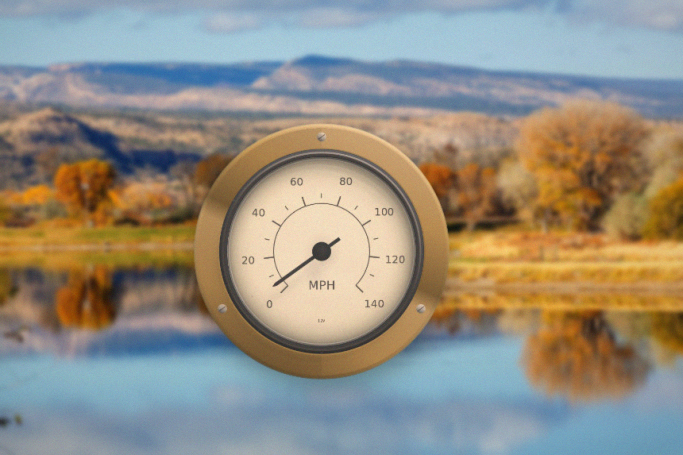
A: 5 mph
